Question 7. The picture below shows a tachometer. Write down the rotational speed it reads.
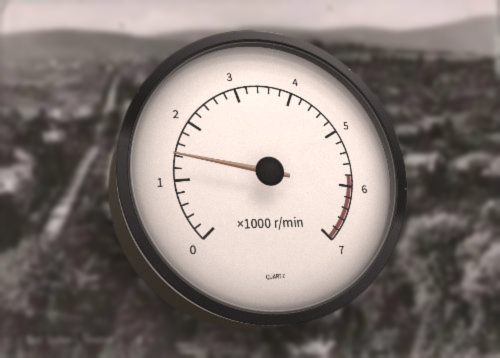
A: 1400 rpm
